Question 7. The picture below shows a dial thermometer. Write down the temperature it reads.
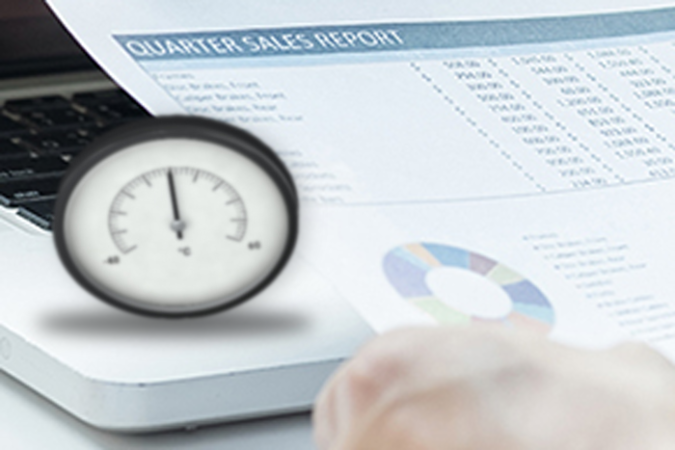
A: 10 °C
